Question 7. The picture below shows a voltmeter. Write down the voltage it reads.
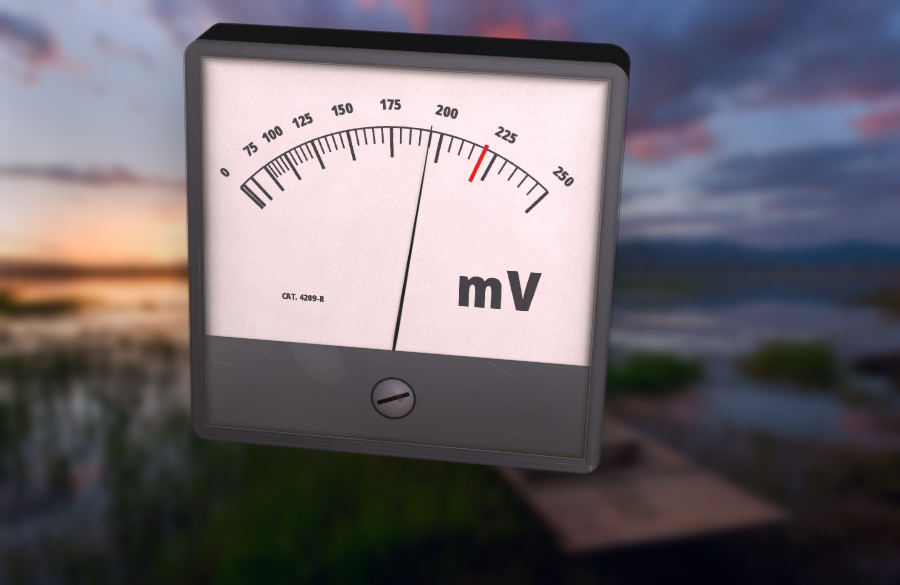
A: 195 mV
